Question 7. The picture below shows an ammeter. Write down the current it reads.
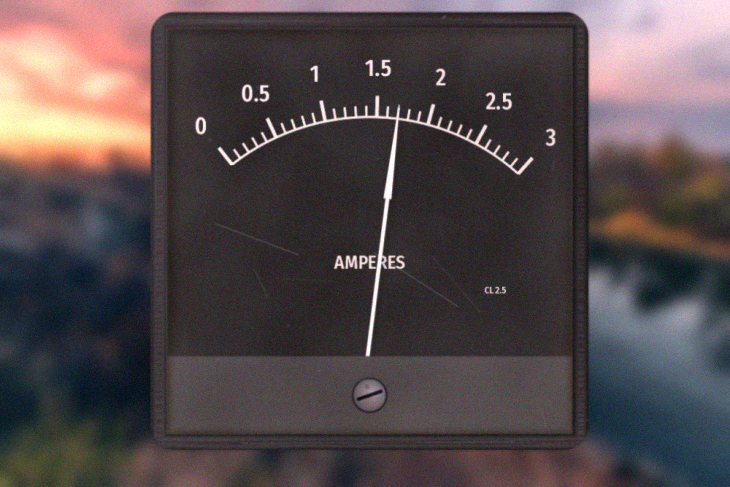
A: 1.7 A
